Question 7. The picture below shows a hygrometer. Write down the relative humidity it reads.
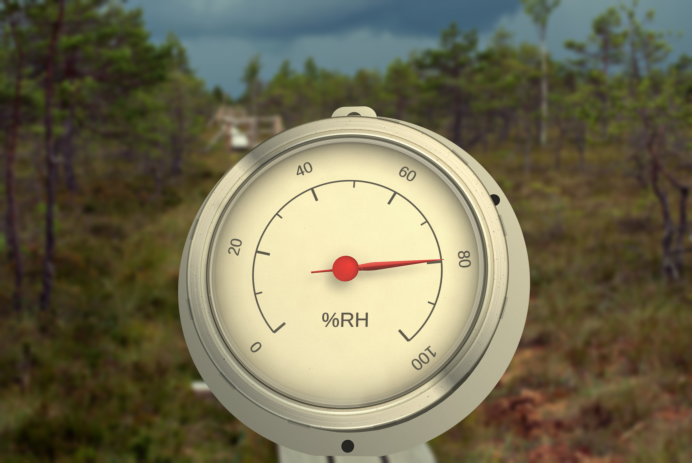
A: 80 %
